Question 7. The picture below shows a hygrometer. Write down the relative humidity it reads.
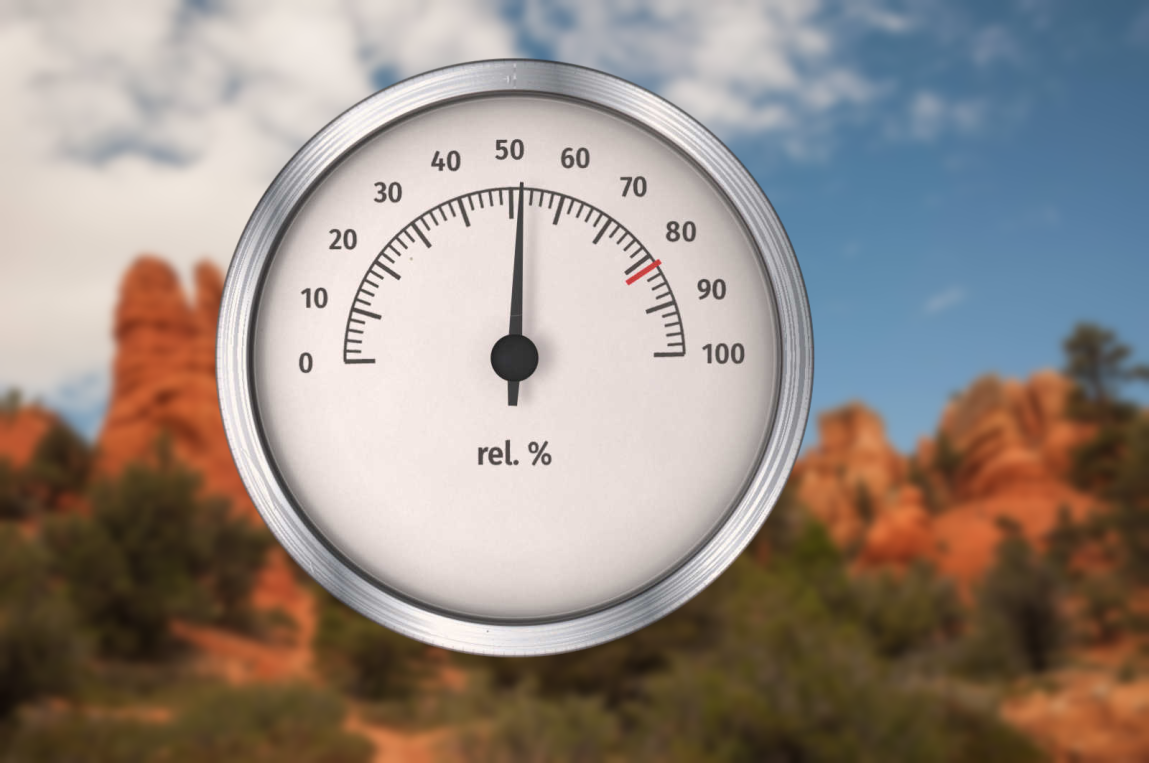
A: 52 %
